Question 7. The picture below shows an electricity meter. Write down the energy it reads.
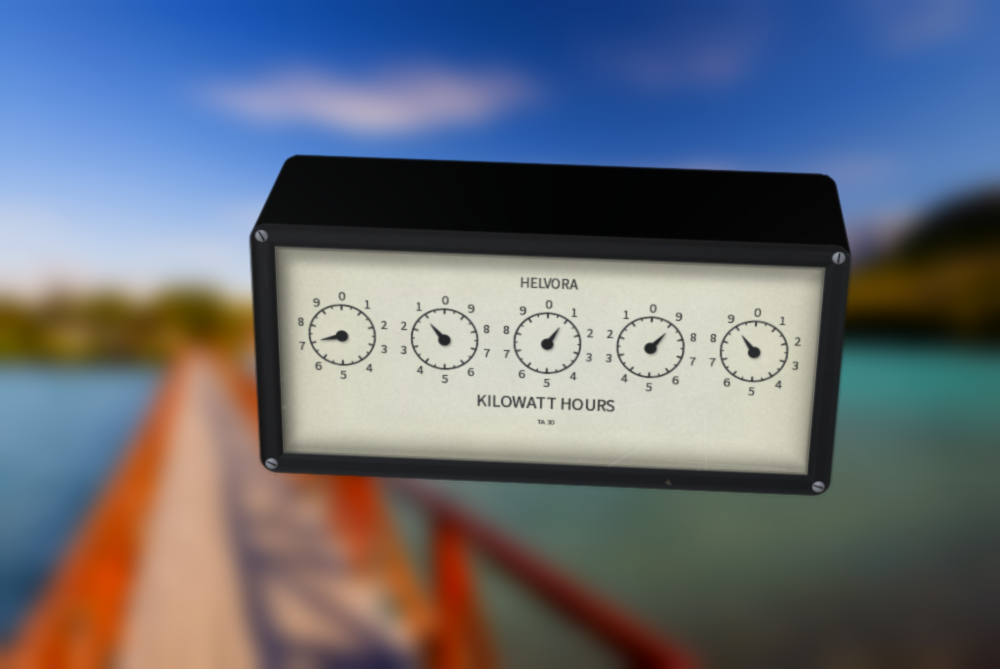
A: 71089 kWh
